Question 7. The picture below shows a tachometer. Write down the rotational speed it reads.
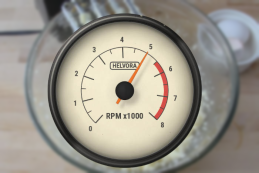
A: 5000 rpm
